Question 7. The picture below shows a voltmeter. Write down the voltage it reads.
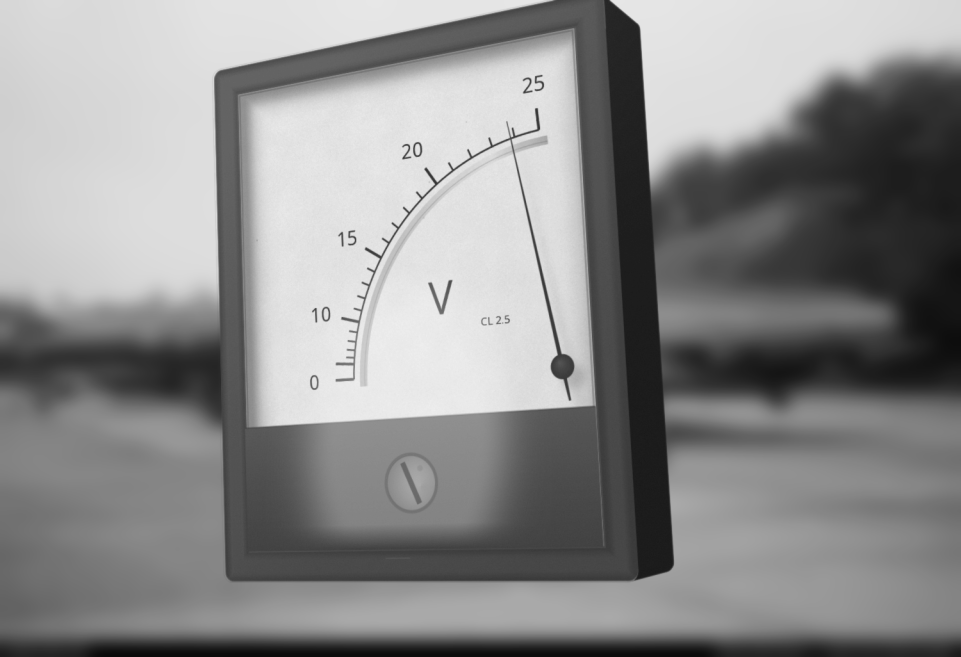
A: 24 V
